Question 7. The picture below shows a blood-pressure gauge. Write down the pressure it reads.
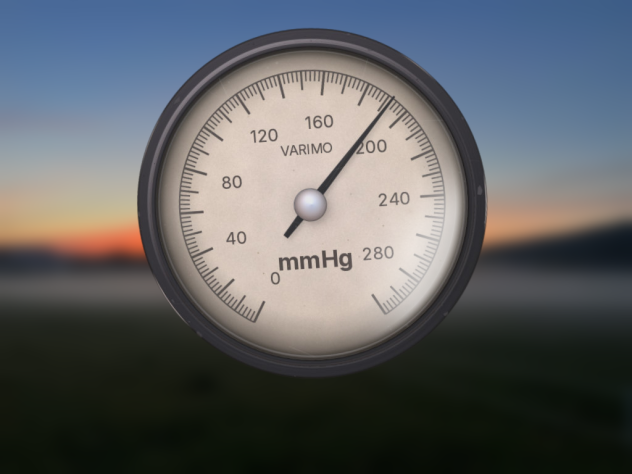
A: 192 mmHg
